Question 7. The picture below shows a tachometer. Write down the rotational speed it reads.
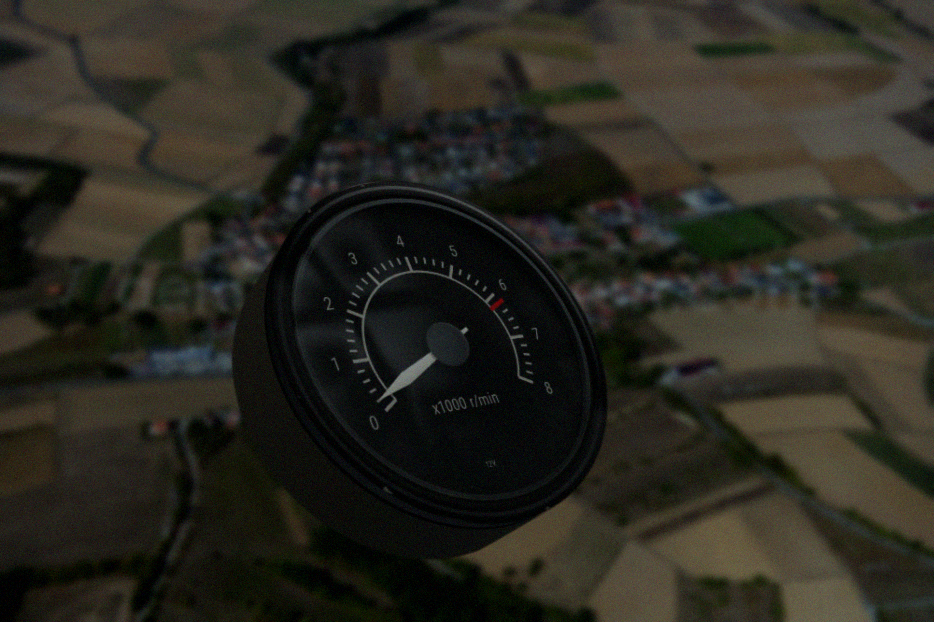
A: 200 rpm
